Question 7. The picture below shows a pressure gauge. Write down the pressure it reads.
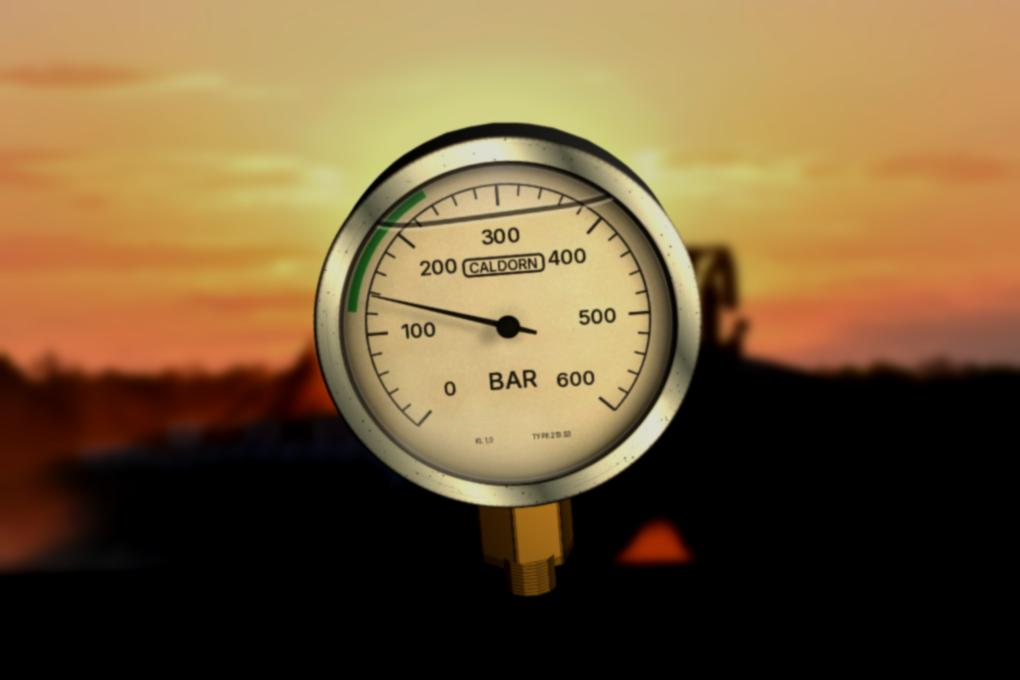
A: 140 bar
